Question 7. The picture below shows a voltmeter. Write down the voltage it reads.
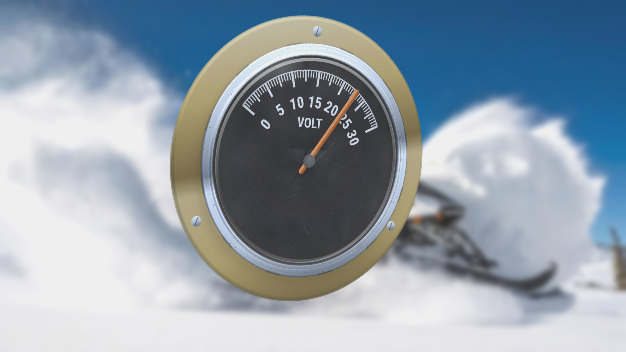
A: 22.5 V
